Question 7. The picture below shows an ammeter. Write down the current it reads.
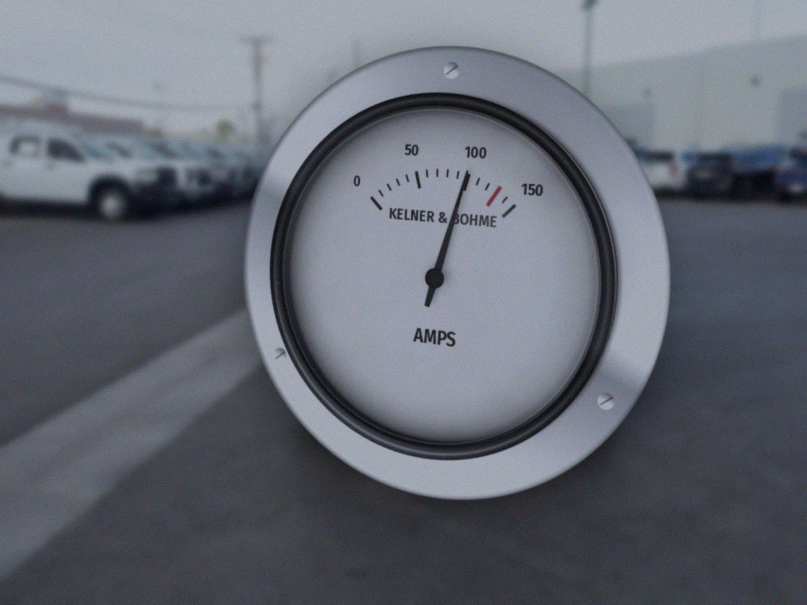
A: 100 A
